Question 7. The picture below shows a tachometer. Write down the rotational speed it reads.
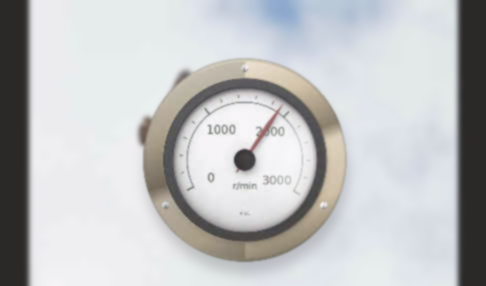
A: 1900 rpm
